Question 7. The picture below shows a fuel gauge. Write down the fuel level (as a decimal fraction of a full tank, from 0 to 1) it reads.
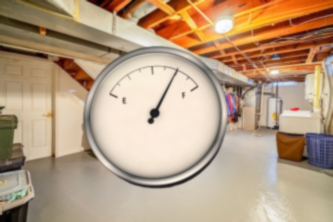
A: 0.75
